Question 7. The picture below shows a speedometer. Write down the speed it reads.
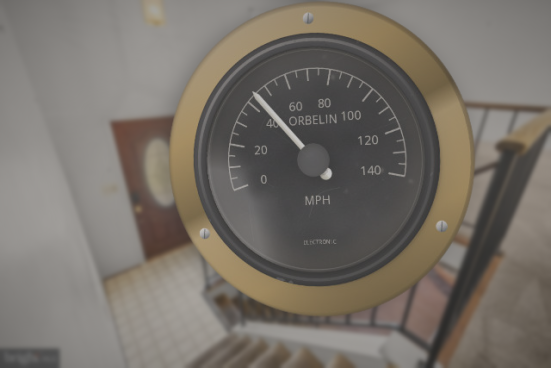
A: 45 mph
